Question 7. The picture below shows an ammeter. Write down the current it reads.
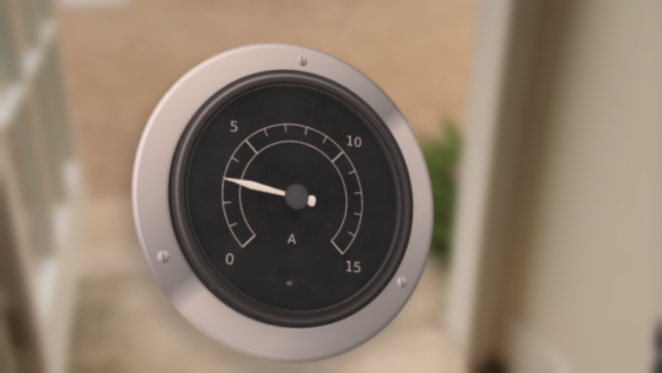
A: 3 A
